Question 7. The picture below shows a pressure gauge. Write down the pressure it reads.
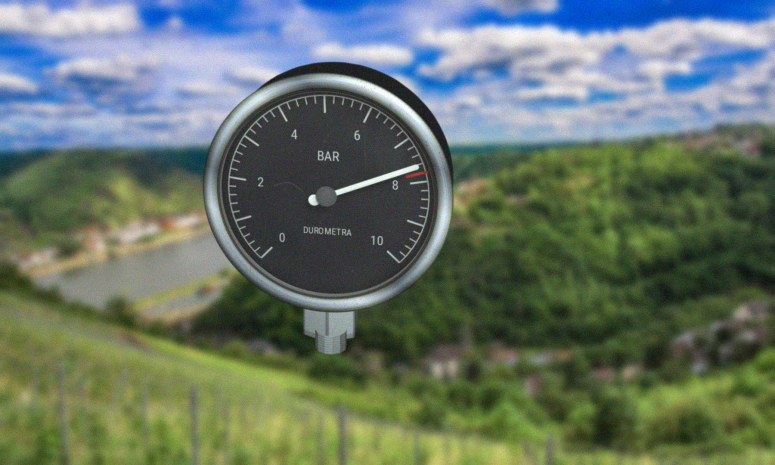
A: 7.6 bar
